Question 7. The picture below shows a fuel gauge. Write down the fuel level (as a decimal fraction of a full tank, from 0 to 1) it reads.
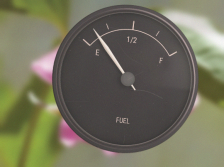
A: 0.125
